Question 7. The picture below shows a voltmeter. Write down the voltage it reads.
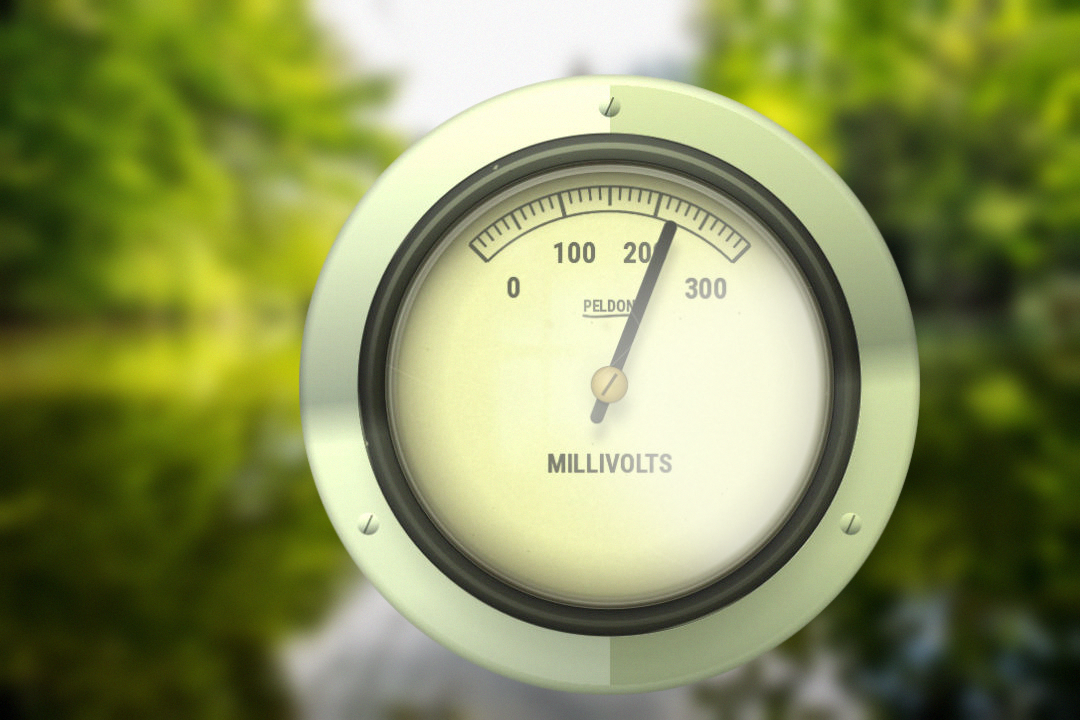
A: 220 mV
